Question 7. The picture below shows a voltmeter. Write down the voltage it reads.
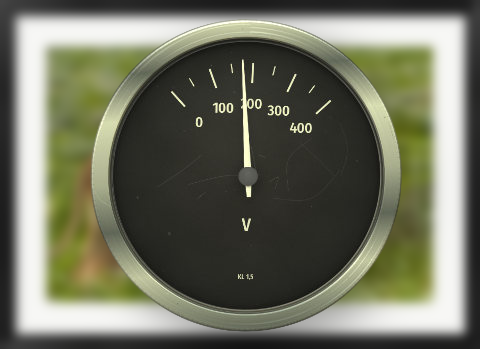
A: 175 V
